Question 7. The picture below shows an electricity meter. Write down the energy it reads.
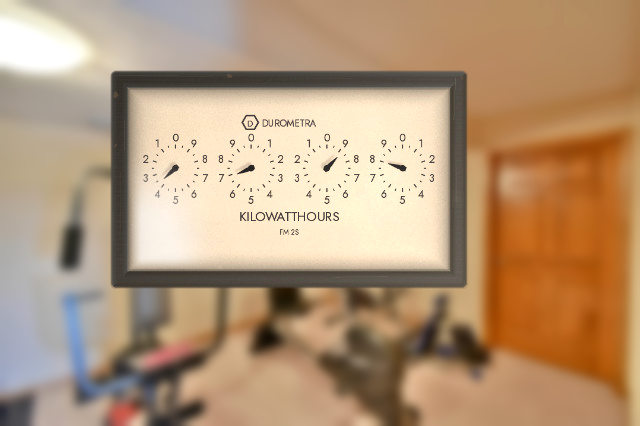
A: 3688 kWh
